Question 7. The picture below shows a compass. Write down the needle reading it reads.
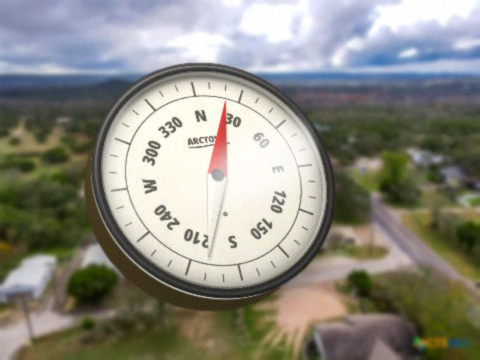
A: 20 °
